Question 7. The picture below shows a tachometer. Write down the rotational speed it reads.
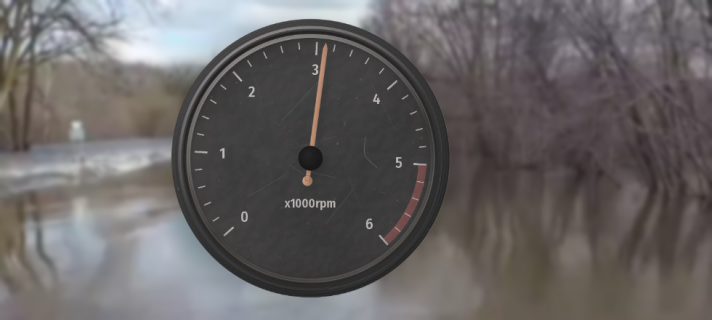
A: 3100 rpm
